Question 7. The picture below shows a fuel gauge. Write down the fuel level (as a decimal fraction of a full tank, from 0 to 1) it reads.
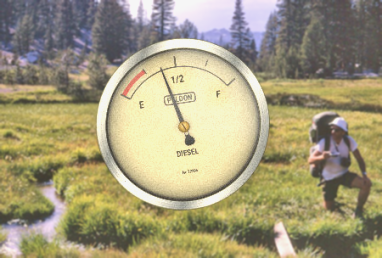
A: 0.375
